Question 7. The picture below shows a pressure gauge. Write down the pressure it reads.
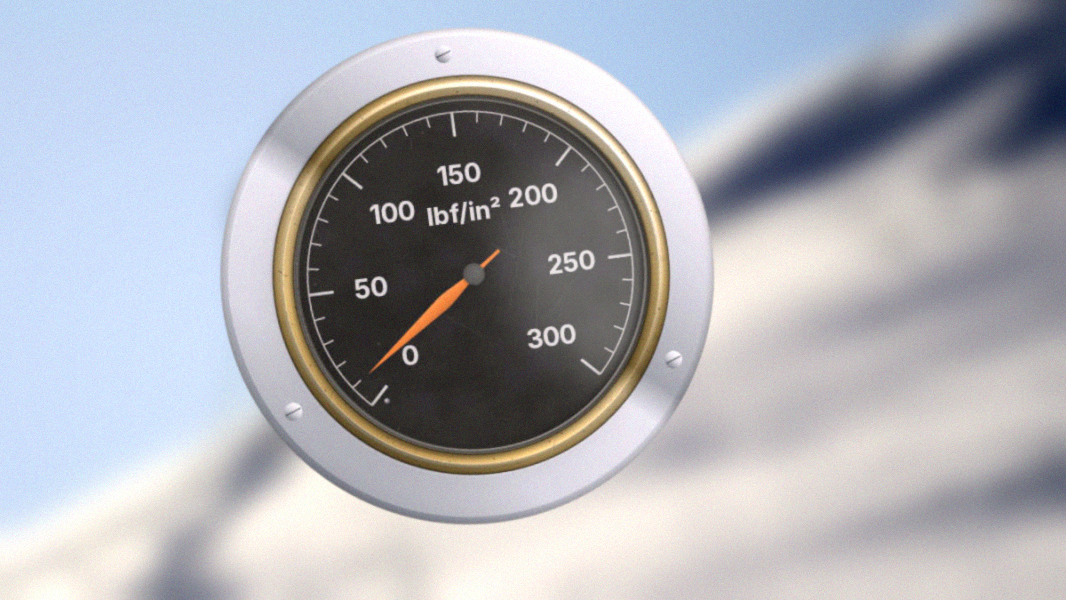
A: 10 psi
